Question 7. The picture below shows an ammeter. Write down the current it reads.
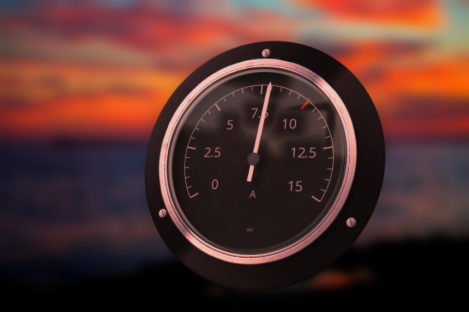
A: 8 A
